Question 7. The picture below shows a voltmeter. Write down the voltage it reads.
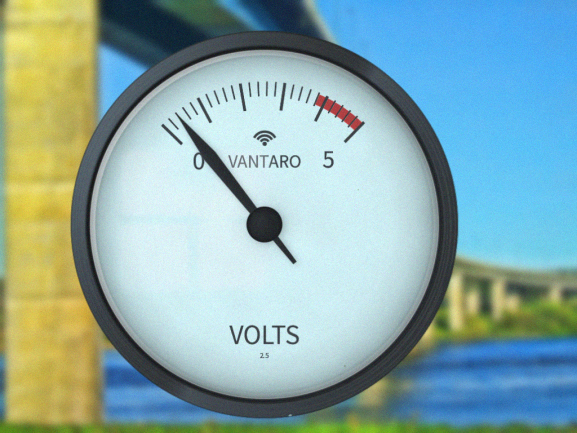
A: 0.4 V
